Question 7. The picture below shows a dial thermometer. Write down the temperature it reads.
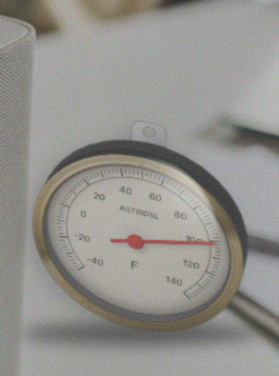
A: 100 °F
